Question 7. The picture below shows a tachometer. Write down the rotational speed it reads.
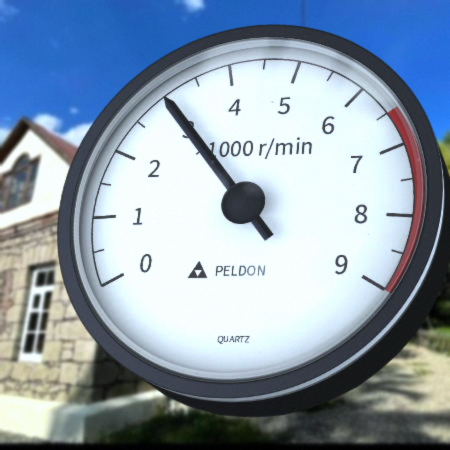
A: 3000 rpm
